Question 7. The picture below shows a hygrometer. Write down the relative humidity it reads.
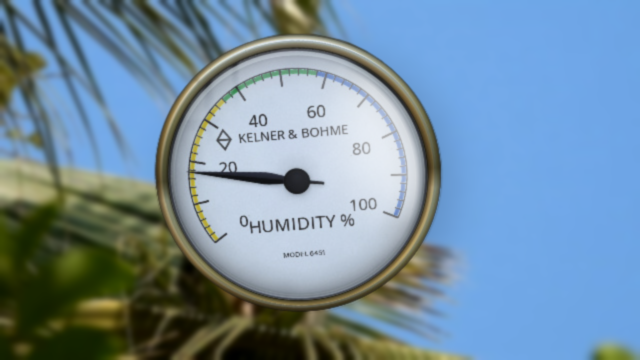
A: 18 %
